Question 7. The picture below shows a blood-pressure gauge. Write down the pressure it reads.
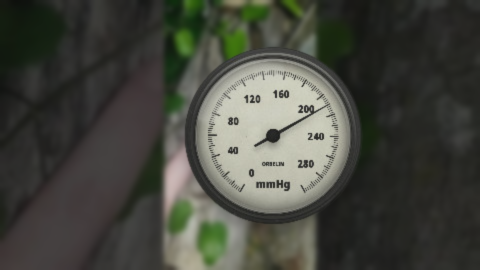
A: 210 mmHg
